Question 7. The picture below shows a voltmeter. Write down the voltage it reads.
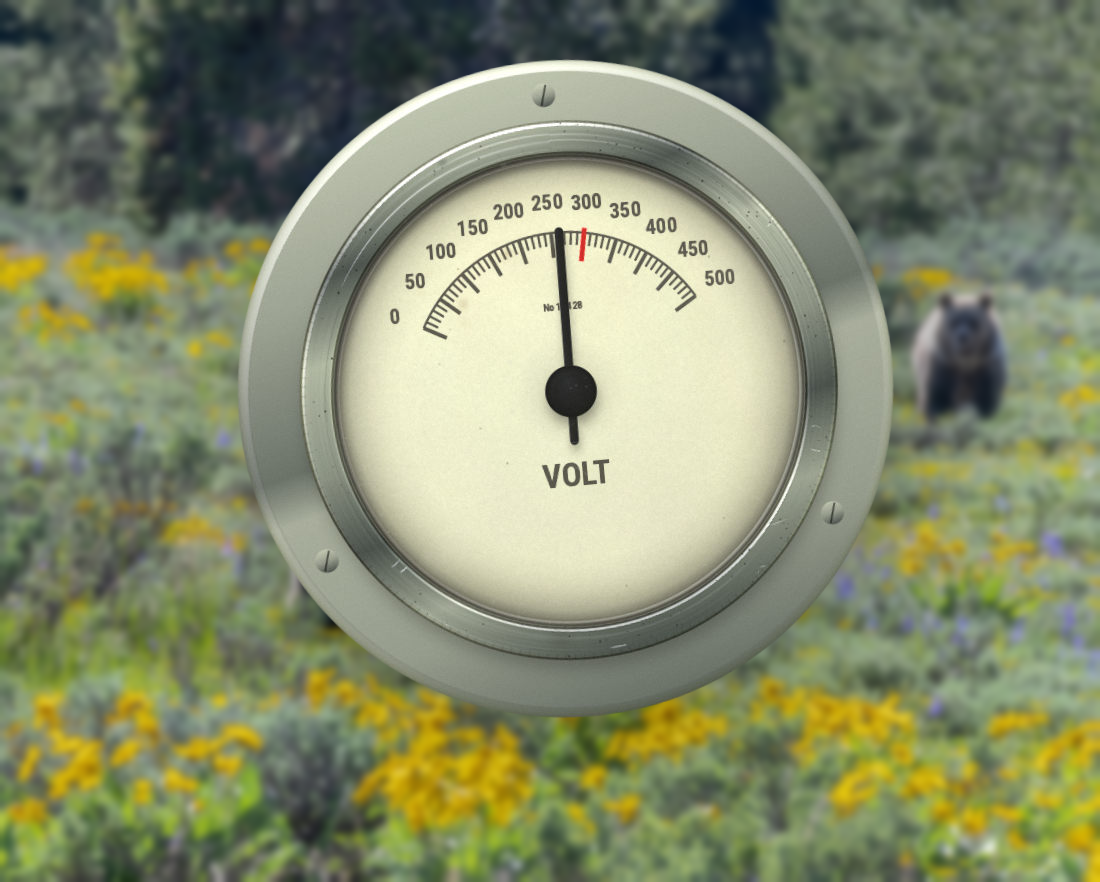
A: 260 V
